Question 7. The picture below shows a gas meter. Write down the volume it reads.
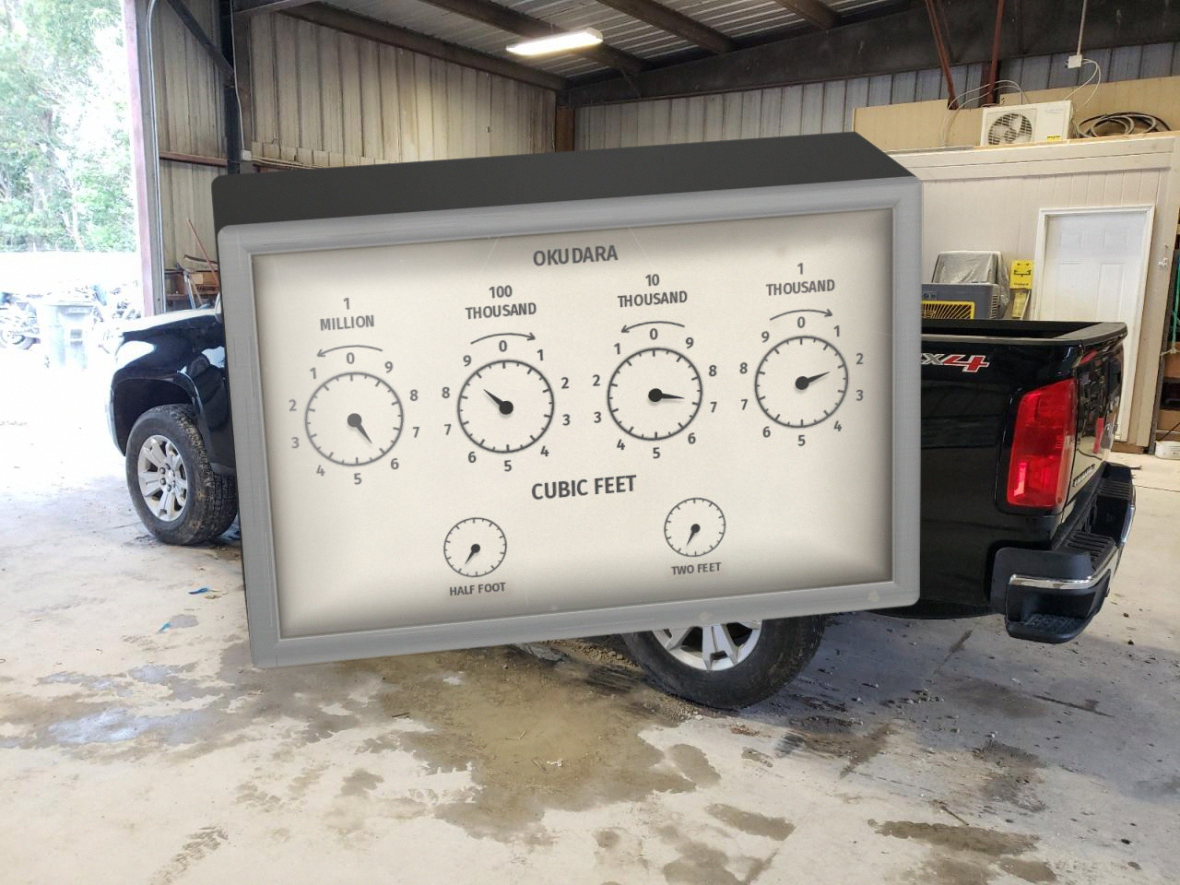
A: 587200 ft³
